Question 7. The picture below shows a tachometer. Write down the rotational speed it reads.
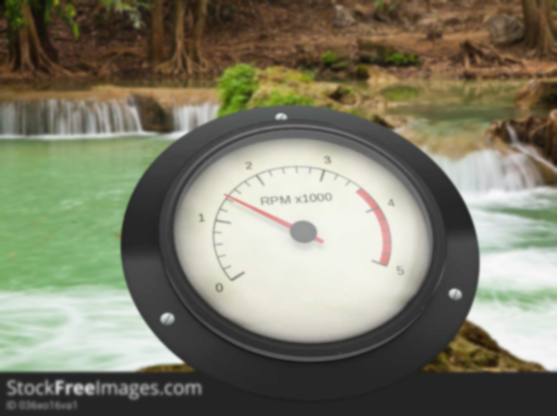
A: 1400 rpm
